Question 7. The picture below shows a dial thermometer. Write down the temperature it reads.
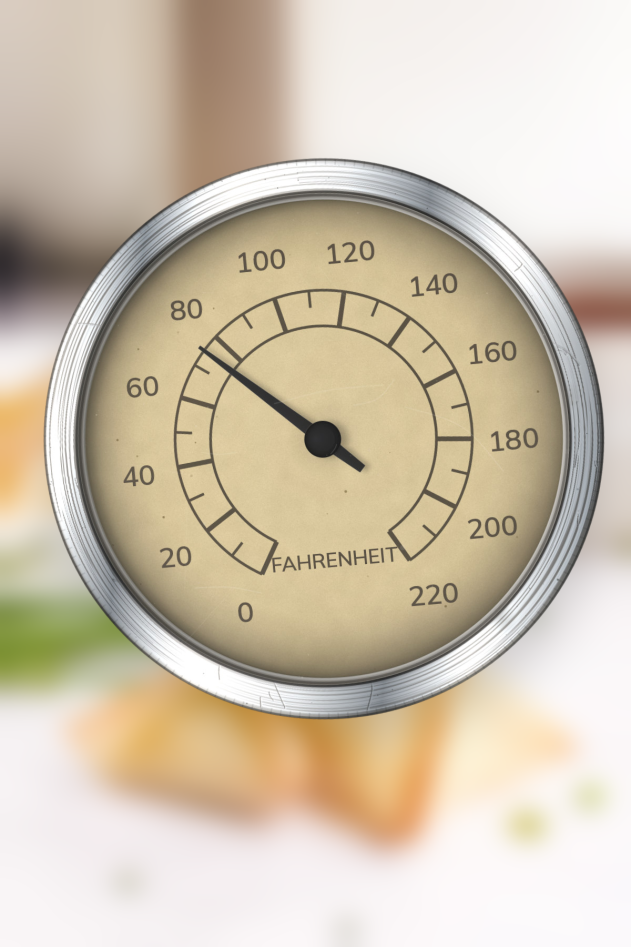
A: 75 °F
